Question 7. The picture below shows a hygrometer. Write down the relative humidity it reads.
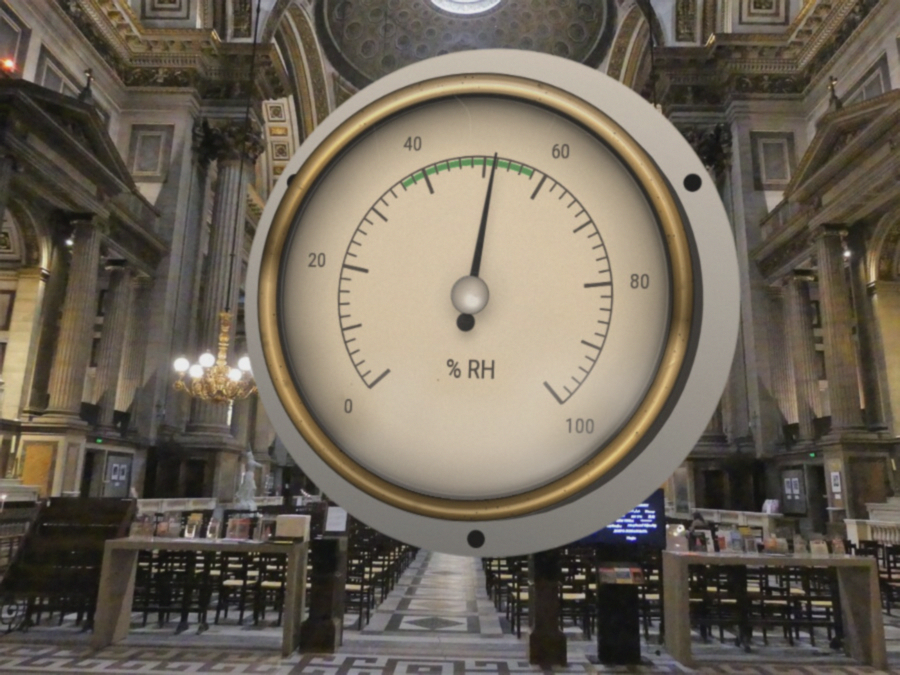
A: 52 %
